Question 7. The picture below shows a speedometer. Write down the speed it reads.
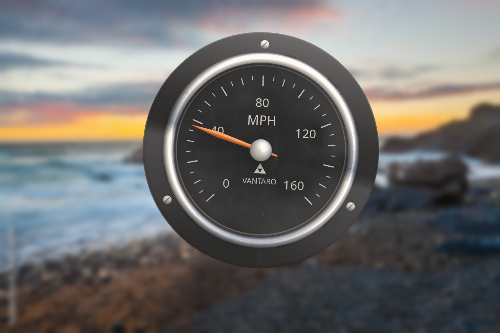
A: 37.5 mph
